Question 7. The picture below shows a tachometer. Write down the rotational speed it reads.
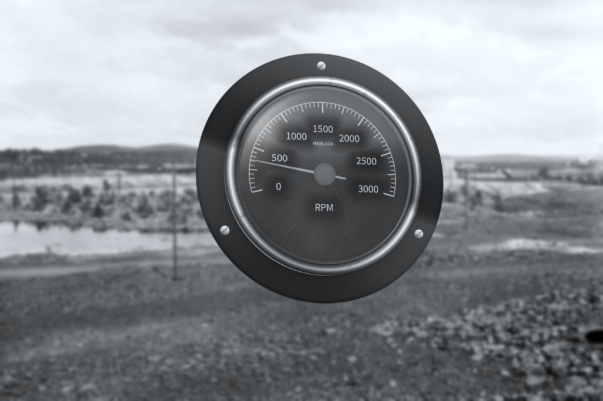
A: 350 rpm
